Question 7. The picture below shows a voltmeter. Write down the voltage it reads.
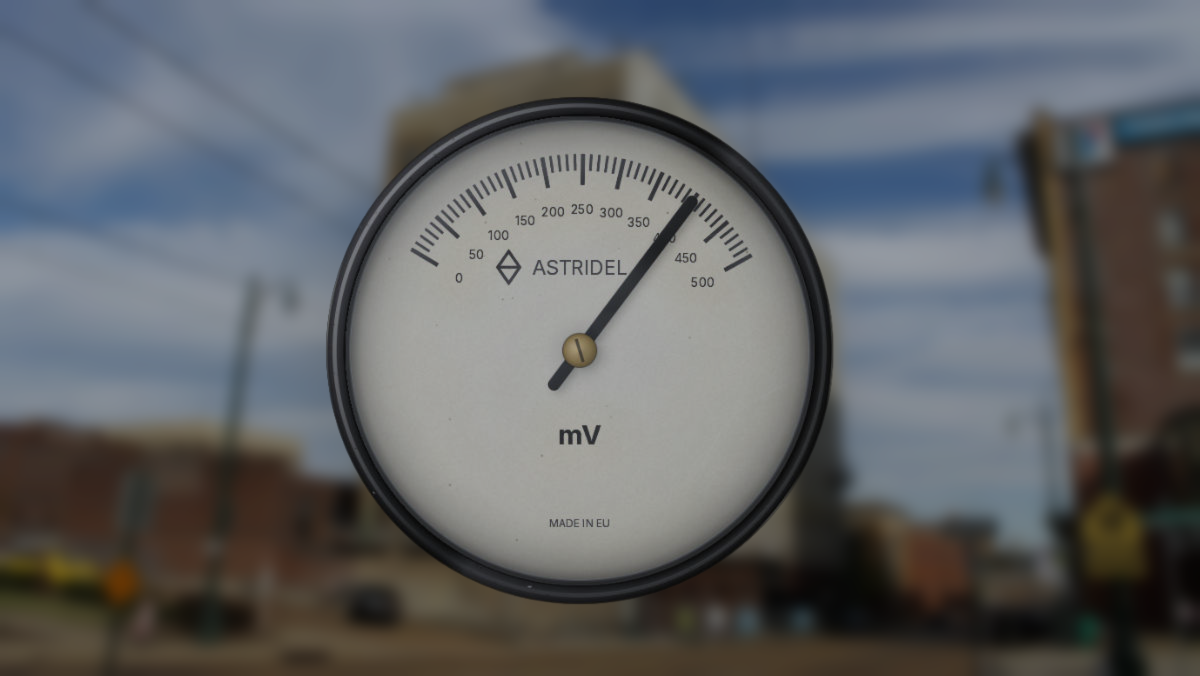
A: 400 mV
